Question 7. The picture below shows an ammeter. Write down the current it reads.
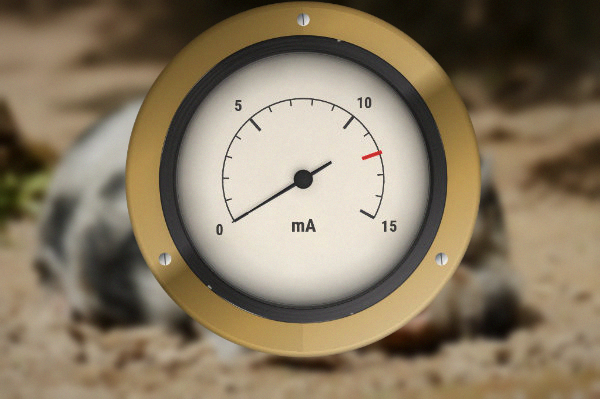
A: 0 mA
